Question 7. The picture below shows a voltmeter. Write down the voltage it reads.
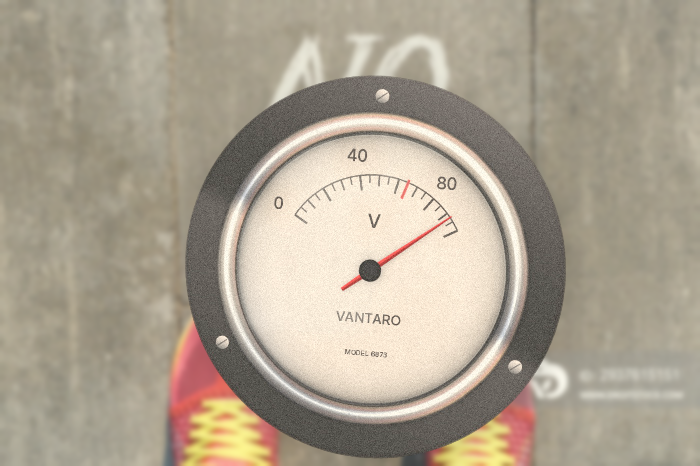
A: 92.5 V
